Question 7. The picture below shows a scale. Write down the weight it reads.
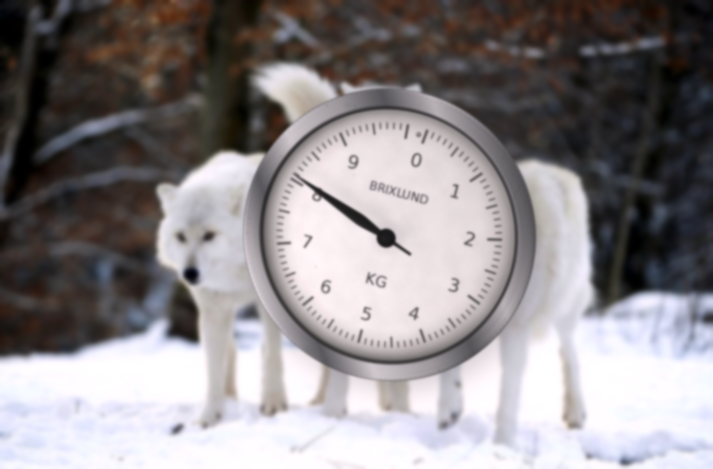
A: 8.1 kg
